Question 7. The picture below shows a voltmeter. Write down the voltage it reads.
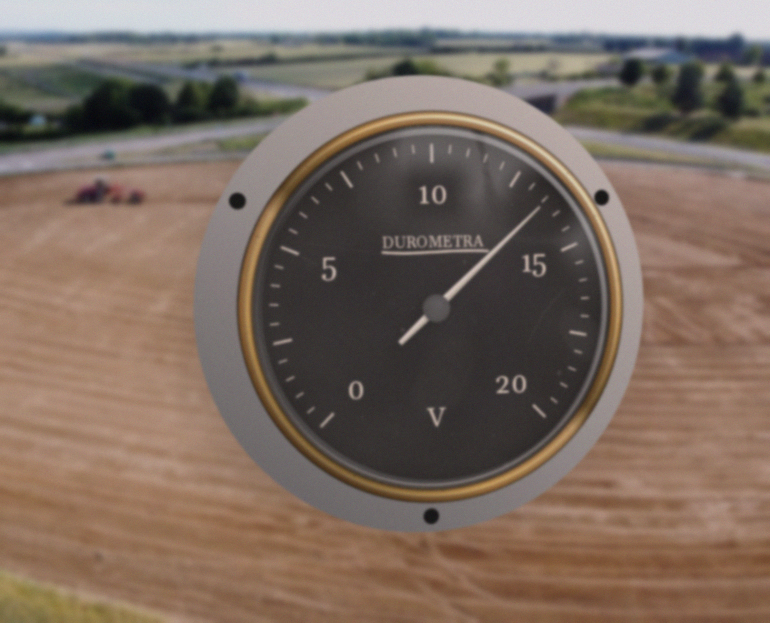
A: 13.5 V
